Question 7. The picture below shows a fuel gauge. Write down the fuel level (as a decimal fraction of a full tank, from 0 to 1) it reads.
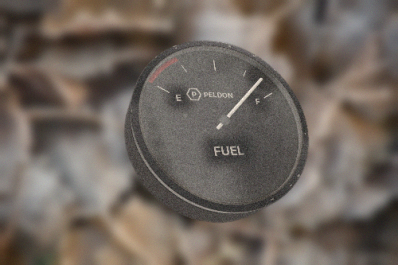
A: 0.875
